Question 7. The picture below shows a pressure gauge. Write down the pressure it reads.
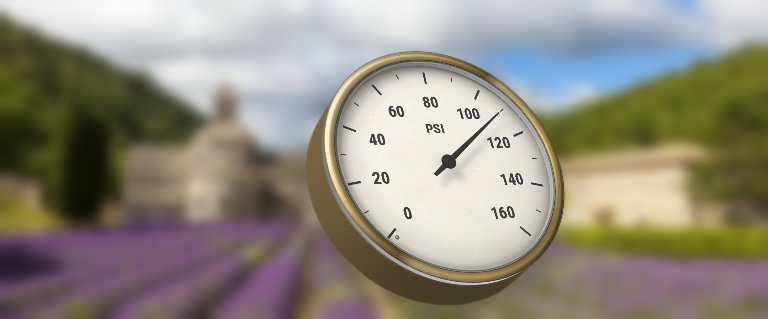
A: 110 psi
